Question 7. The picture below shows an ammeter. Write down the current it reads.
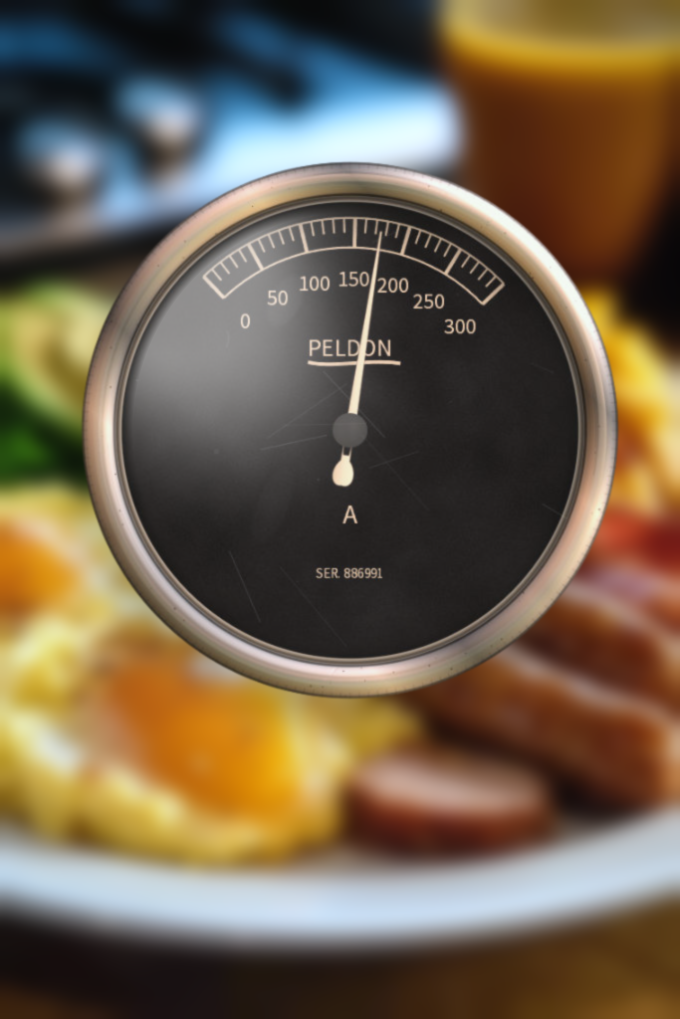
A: 175 A
